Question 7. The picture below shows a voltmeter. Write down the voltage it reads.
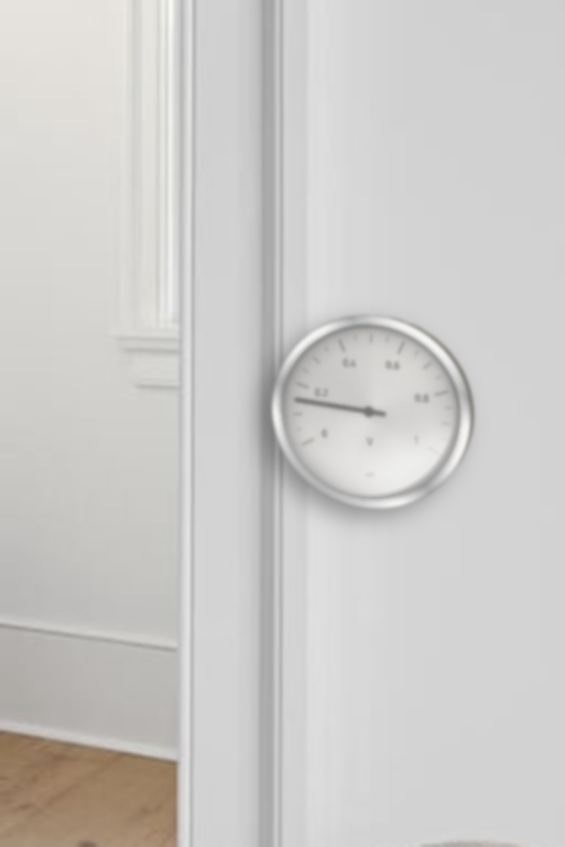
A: 0.15 V
